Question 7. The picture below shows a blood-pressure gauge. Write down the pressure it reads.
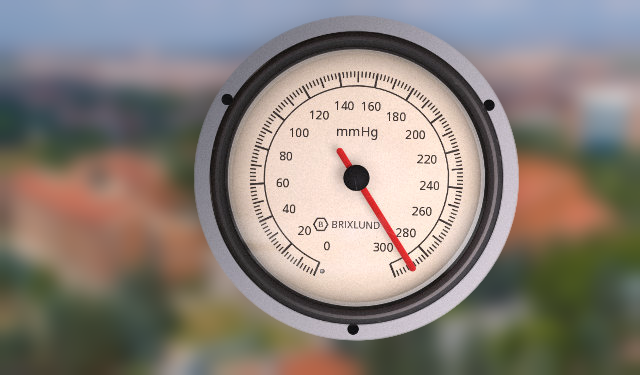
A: 290 mmHg
